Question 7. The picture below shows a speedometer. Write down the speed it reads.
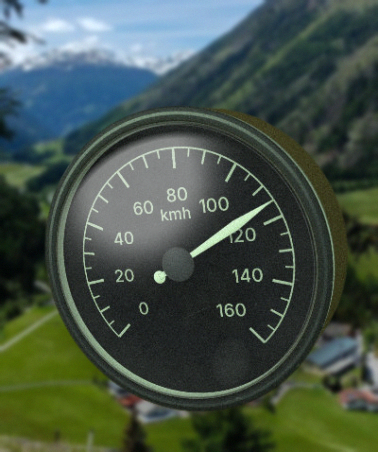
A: 115 km/h
